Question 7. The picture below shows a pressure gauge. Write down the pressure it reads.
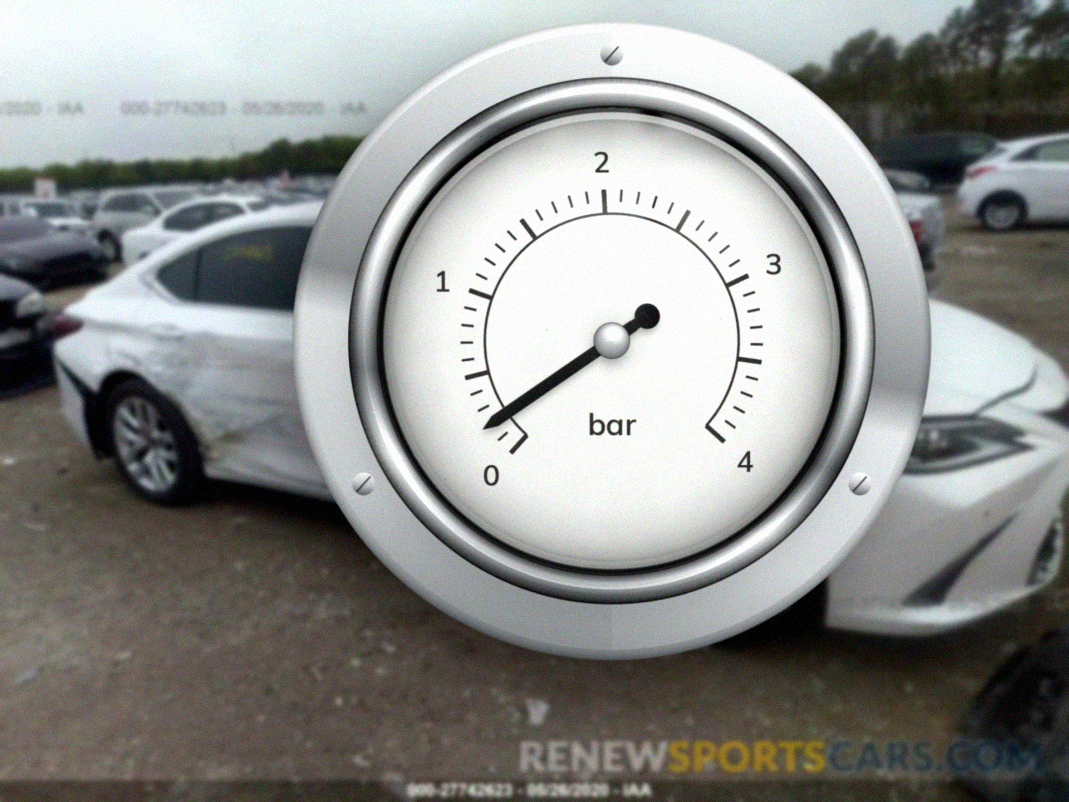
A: 0.2 bar
